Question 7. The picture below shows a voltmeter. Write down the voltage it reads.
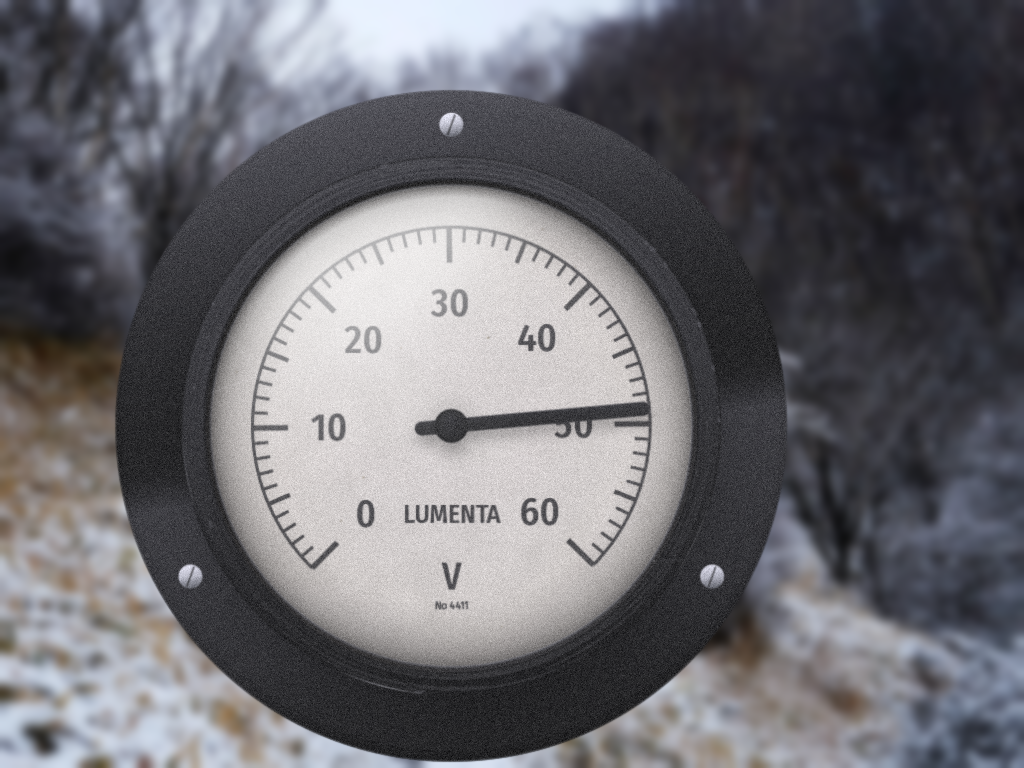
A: 49 V
